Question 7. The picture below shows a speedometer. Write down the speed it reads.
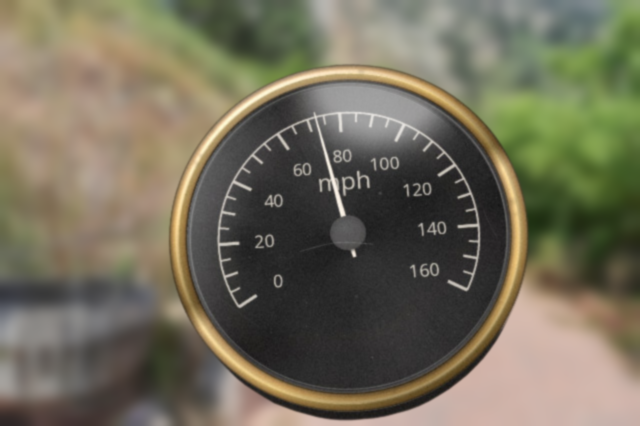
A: 72.5 mph
